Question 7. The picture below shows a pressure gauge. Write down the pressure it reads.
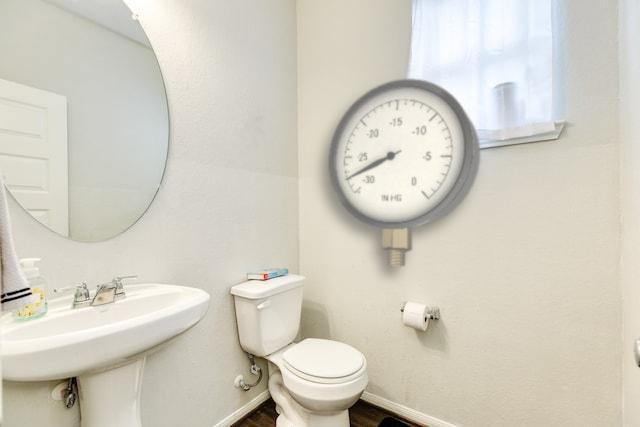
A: -28 inHg
